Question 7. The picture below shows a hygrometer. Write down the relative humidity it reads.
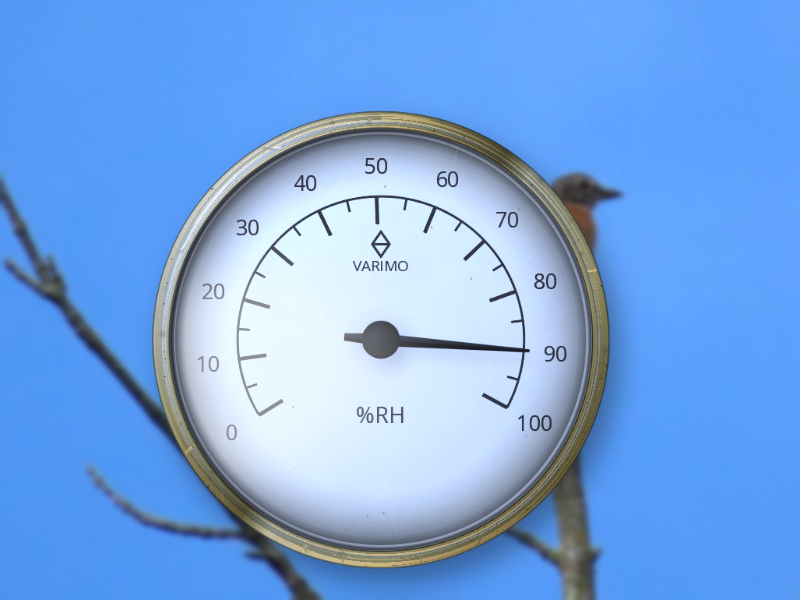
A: 90 %
